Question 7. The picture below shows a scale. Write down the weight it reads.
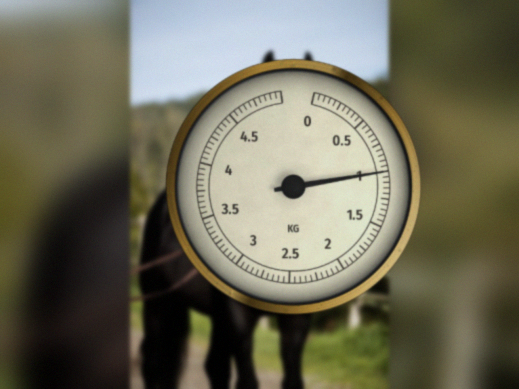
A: 1 kg
